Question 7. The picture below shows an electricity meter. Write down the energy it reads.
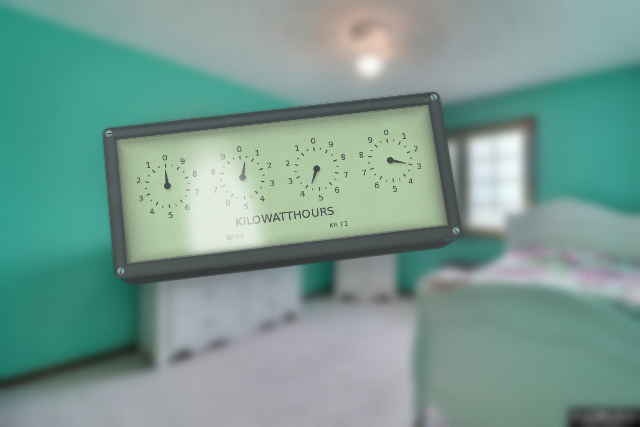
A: 43 kWh
